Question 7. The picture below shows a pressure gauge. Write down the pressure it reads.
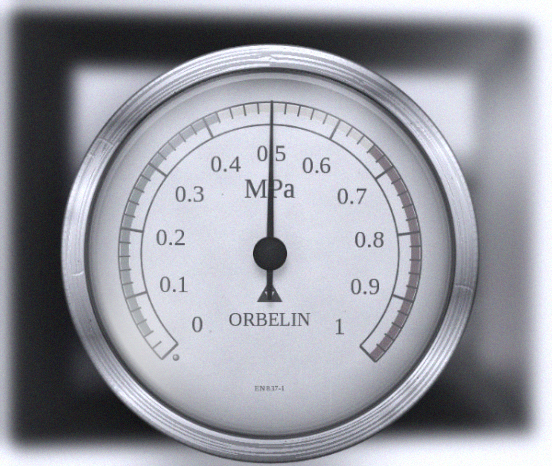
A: 0.5 MPa
